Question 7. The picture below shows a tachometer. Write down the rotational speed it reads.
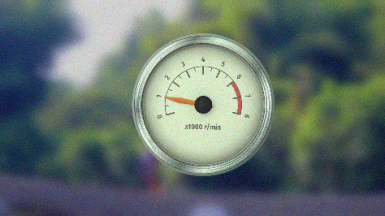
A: 1000 rpm
